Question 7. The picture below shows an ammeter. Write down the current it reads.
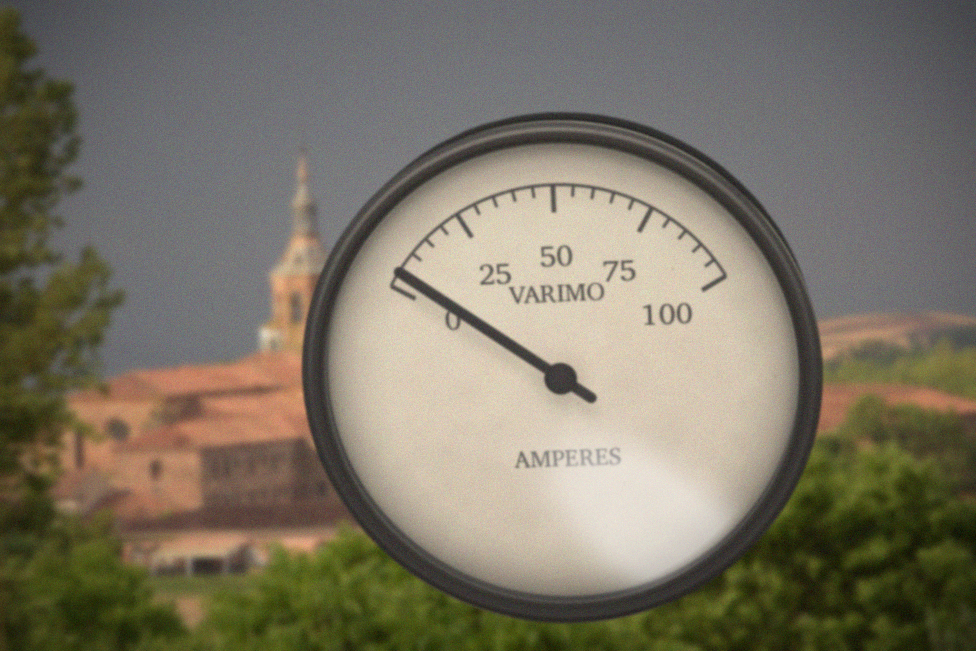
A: 5 A
